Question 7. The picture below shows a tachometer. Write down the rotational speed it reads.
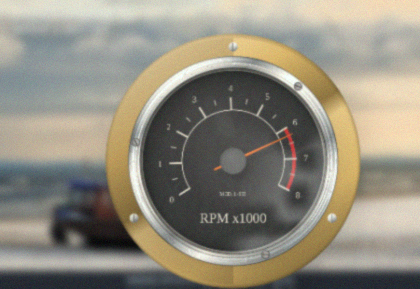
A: 6250 rpm
